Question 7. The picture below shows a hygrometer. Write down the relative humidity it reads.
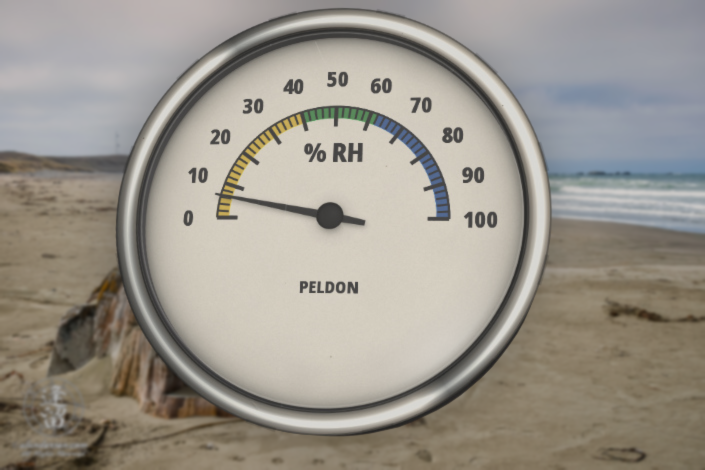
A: 6 %
